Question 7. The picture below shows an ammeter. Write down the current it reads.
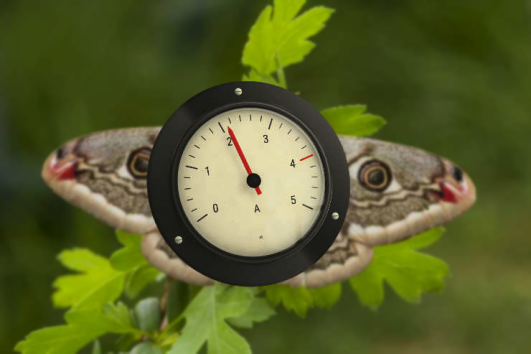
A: 2.1 A
